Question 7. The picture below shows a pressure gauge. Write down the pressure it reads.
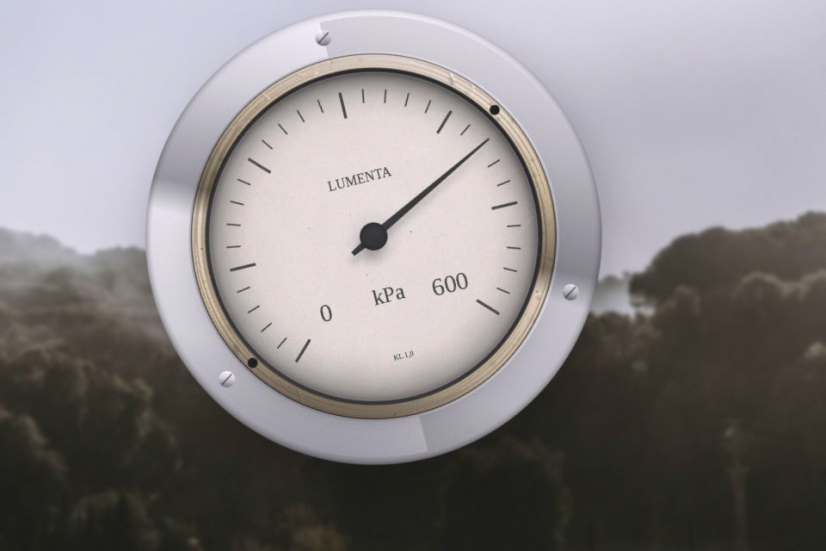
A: 440 kPa
